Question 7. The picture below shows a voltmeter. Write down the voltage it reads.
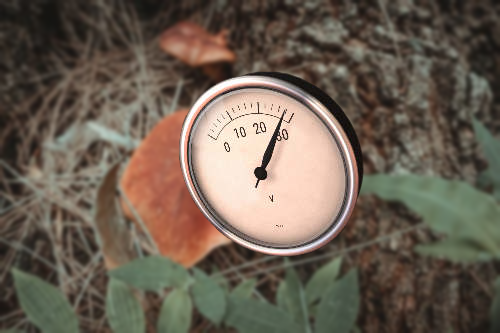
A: 28 V
